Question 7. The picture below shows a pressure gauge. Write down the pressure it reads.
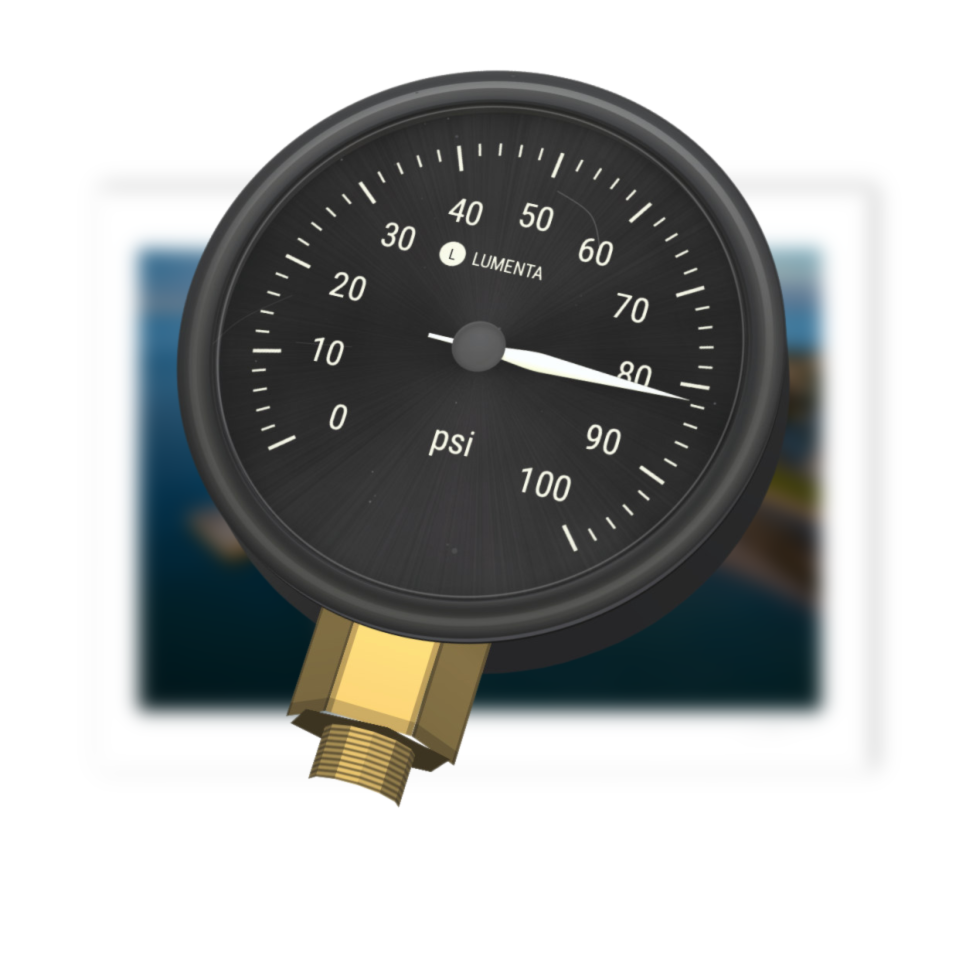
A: 82 psi
